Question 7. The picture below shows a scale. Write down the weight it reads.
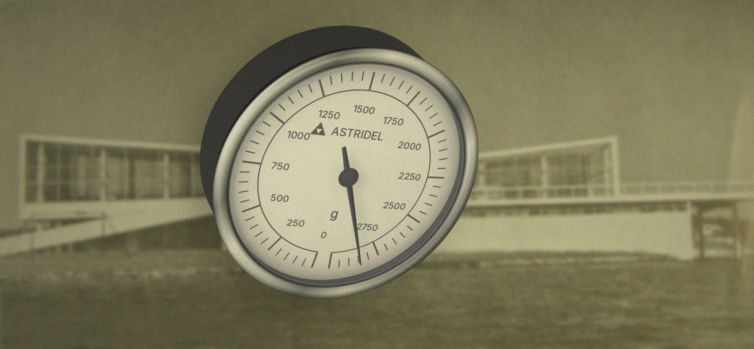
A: 2850 g
